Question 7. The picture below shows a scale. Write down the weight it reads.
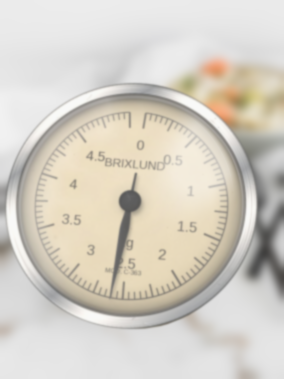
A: 2.6 kg
